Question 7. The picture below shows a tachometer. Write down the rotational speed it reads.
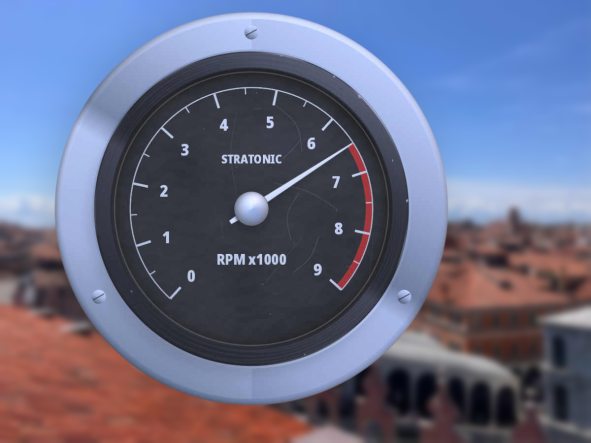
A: 6500 rpm
